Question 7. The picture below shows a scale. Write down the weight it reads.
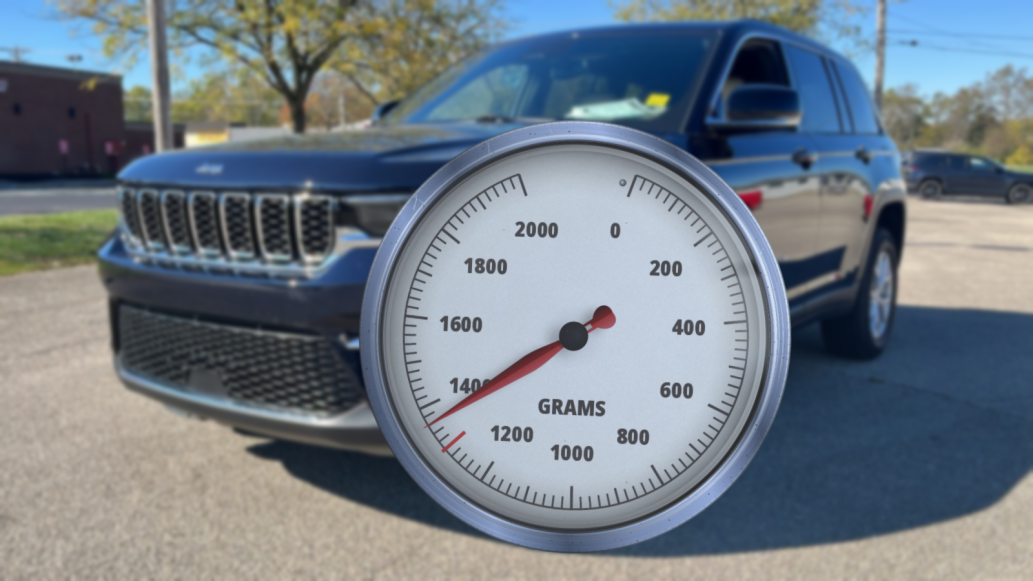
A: 1360 g
